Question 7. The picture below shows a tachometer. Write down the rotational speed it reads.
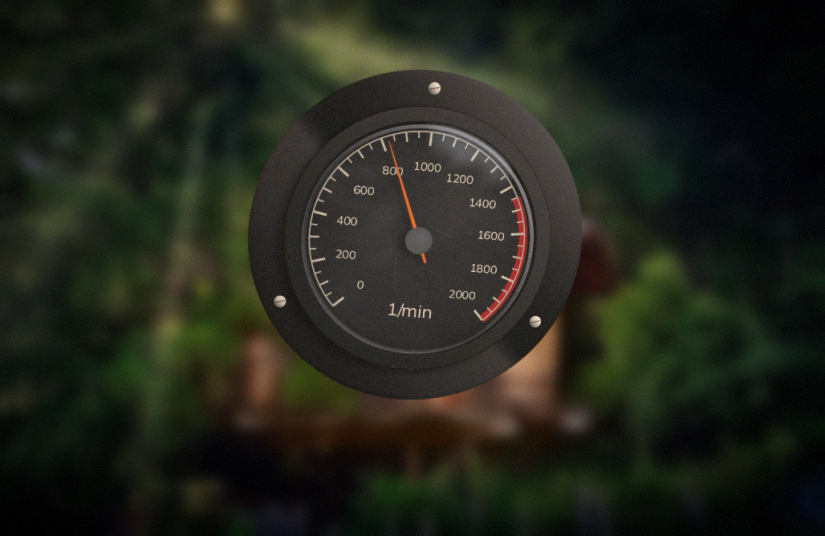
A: 825 rpm
